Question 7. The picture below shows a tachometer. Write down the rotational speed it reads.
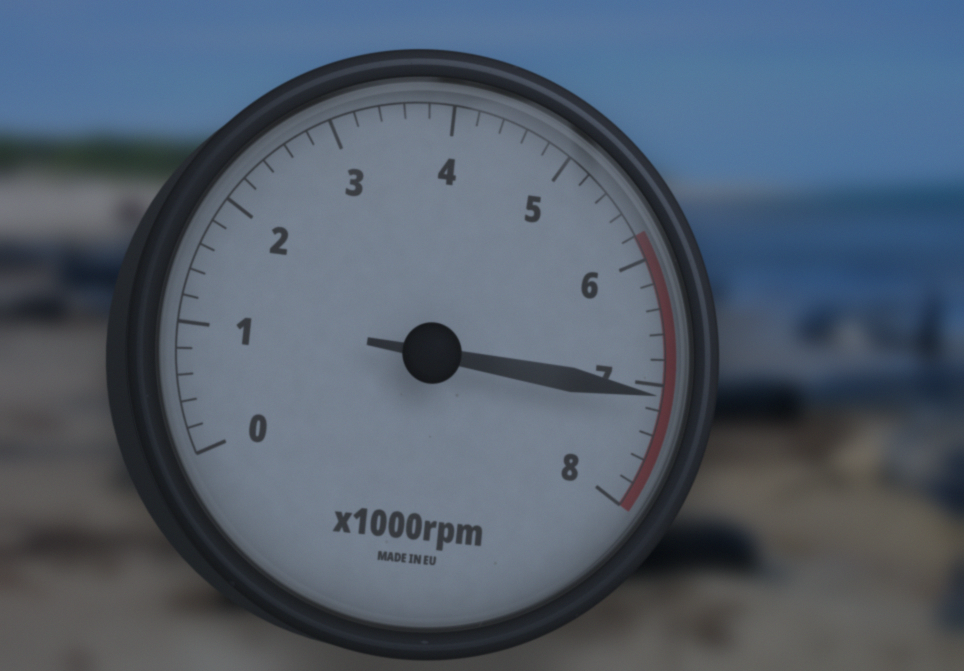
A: 7100 rpm
